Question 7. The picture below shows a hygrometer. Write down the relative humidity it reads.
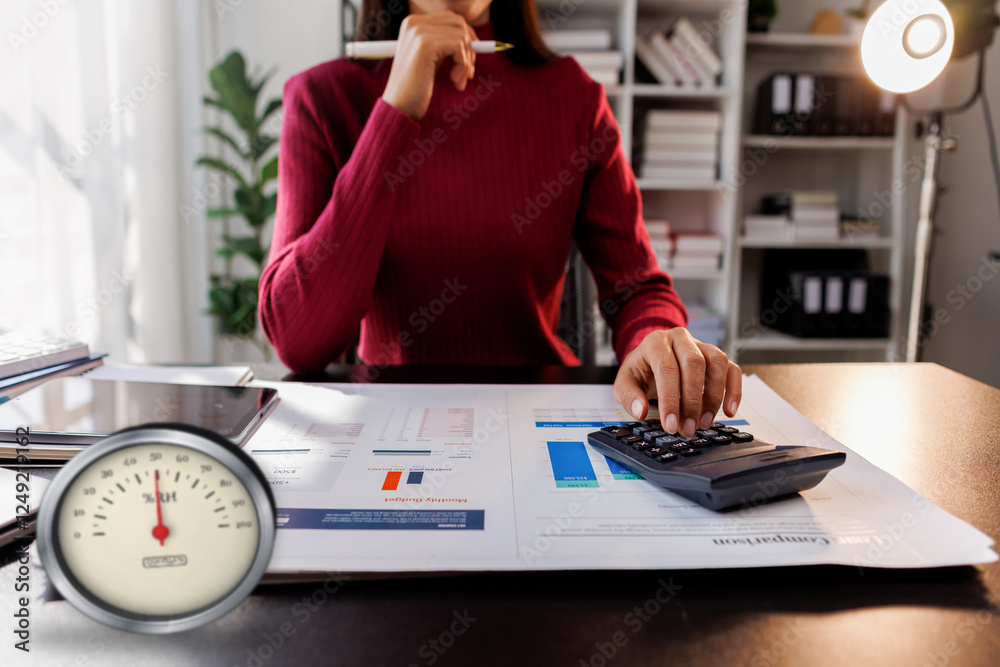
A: 50 %
